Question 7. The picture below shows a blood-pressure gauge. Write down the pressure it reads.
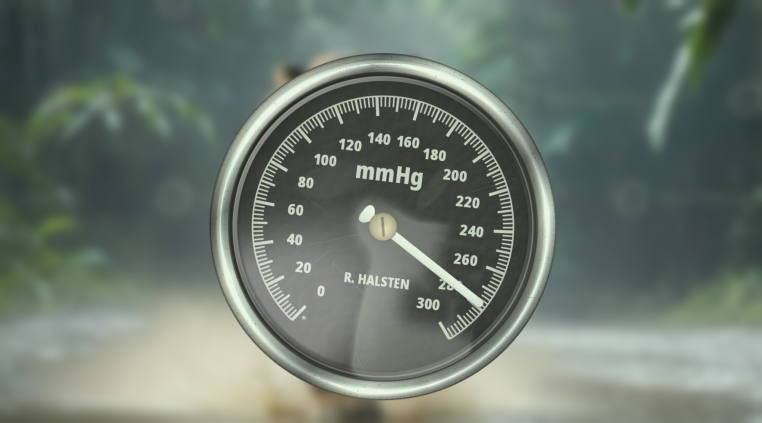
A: 278 mmHg
